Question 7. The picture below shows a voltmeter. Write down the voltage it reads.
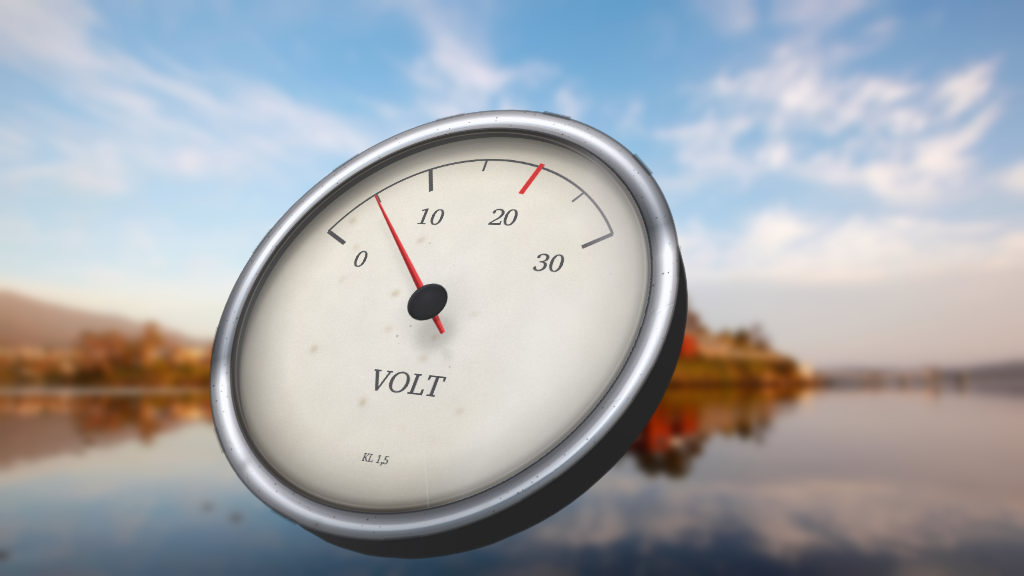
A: 5 V
